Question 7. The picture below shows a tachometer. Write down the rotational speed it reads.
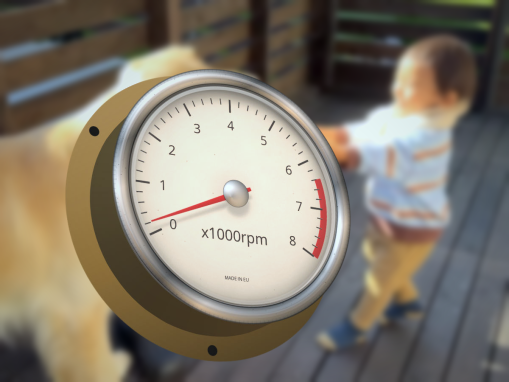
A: 200 rpm
